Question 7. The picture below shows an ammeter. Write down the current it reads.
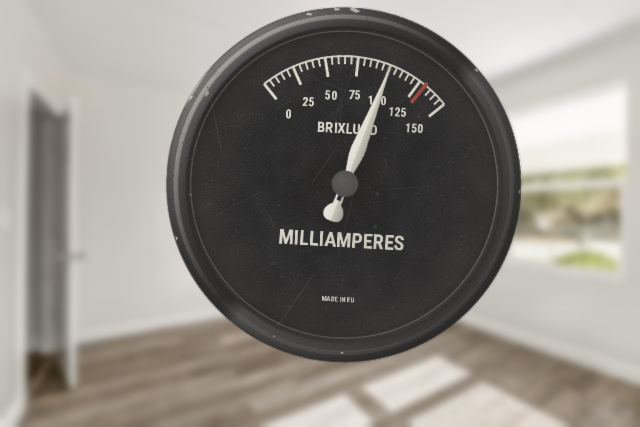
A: 100 mA
